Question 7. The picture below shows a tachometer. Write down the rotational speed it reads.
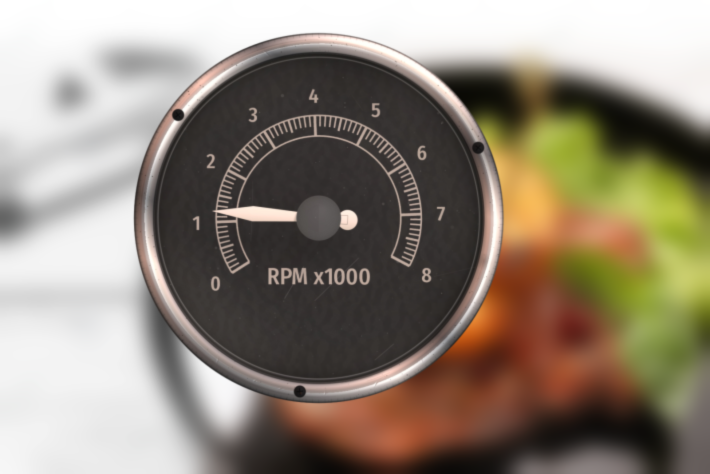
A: 1200 rpm
